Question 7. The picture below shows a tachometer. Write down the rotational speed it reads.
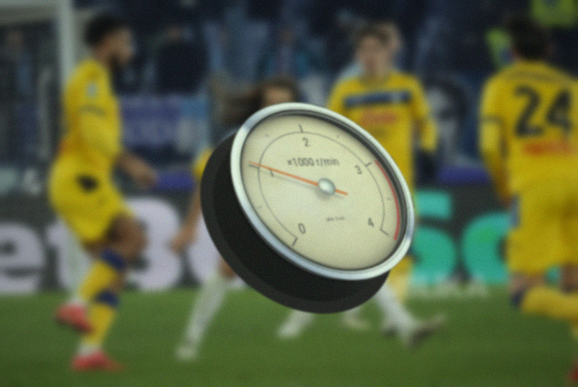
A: 1000 rpm
